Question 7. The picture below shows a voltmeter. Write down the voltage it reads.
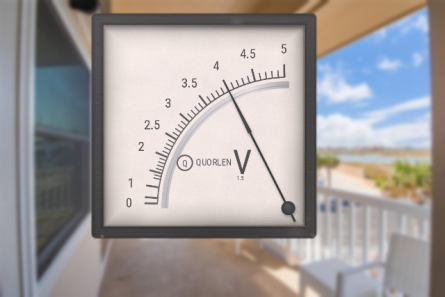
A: 4 V
